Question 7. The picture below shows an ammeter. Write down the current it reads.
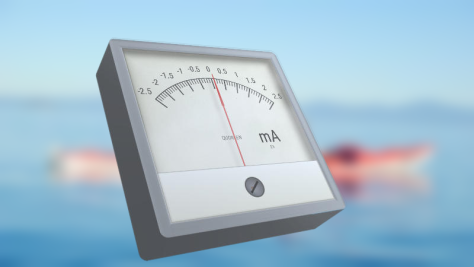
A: 0 mA
